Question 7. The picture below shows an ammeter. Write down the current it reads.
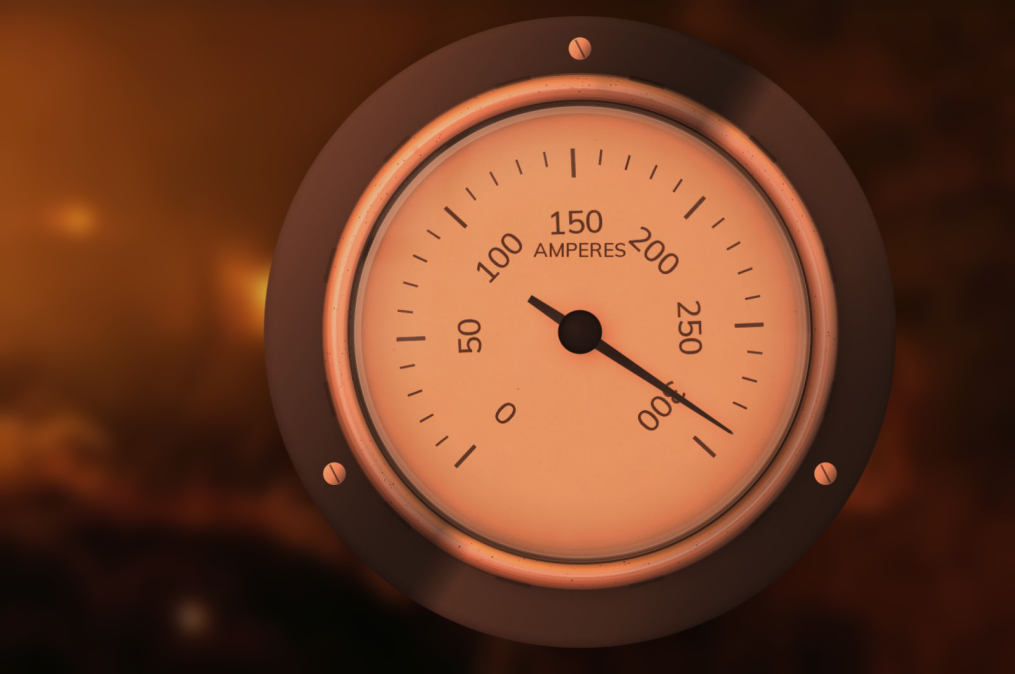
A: 290 A
